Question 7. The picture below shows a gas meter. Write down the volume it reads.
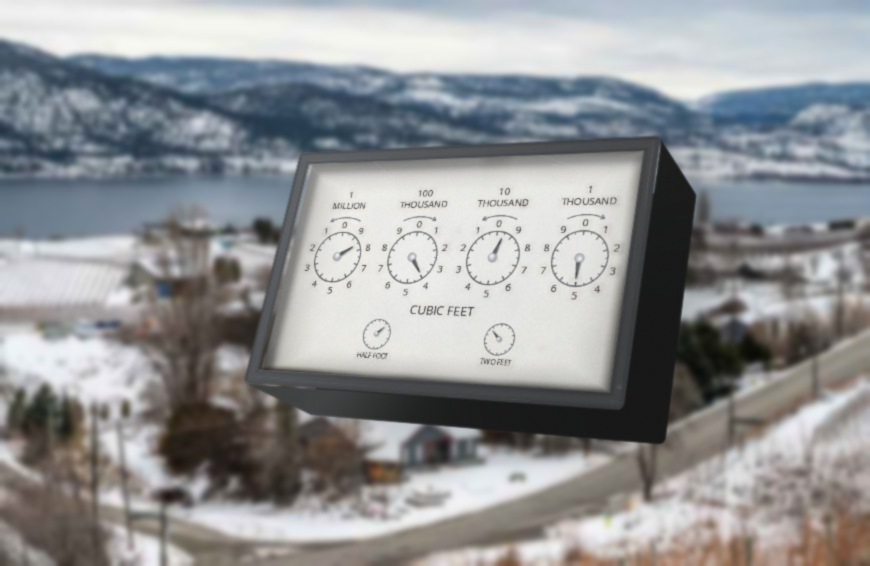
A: 839500 ft³
